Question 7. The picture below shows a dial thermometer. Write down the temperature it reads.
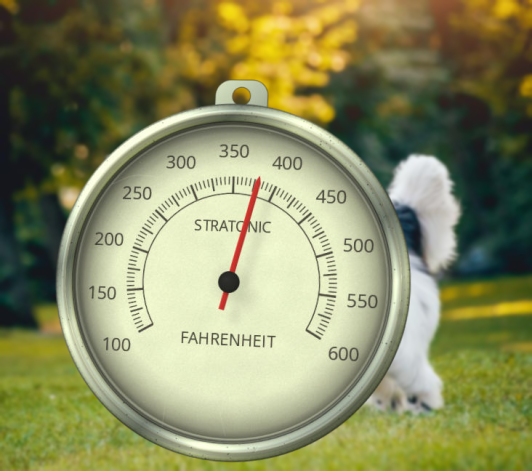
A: 380 °F
